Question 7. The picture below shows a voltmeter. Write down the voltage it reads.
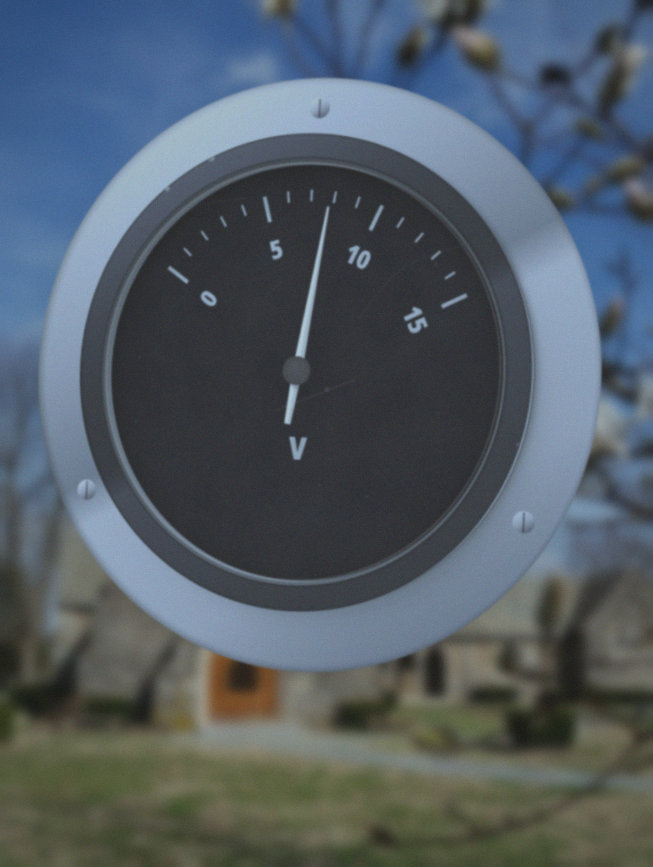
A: 8 V
